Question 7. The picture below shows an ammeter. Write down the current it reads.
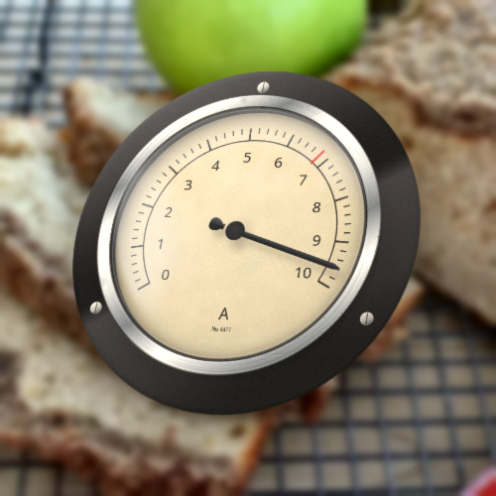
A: 9.6 A
